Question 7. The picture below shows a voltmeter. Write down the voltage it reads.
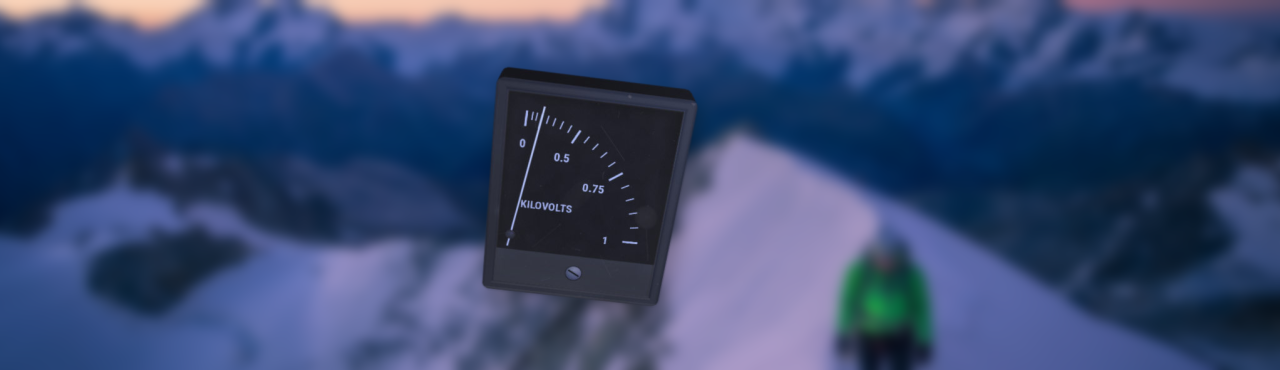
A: 0.25 kV
